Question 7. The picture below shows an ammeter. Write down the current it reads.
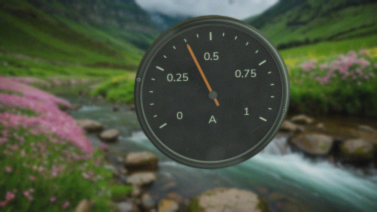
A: 0.4 A
